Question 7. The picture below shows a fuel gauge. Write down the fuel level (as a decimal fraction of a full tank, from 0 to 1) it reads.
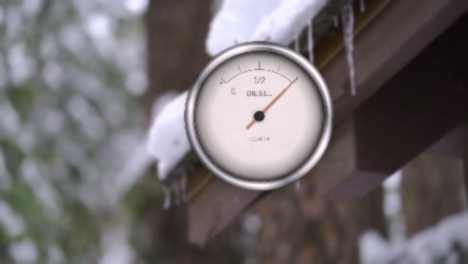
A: 1
